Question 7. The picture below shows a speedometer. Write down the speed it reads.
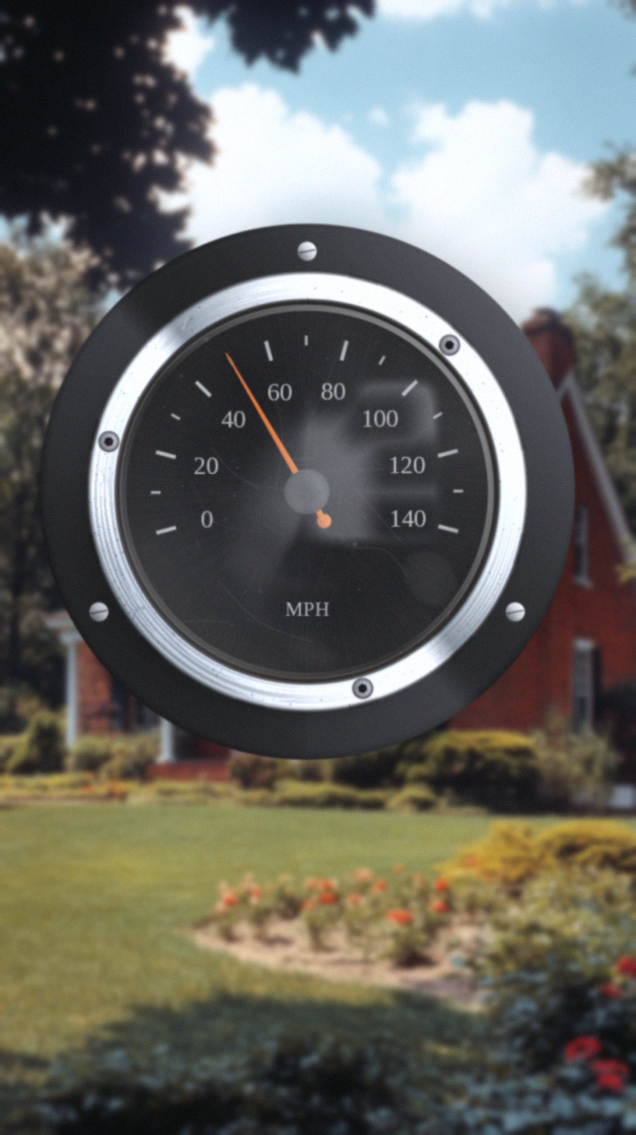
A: 50 mph
